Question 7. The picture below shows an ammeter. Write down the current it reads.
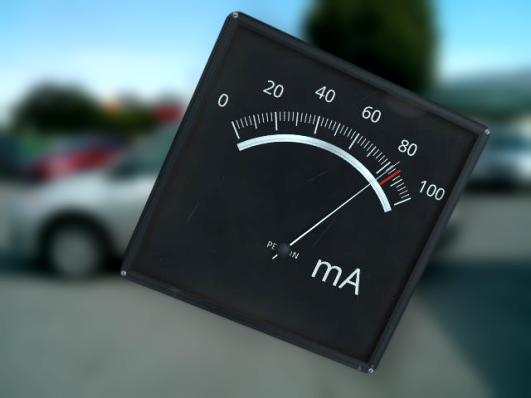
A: 82 mA
